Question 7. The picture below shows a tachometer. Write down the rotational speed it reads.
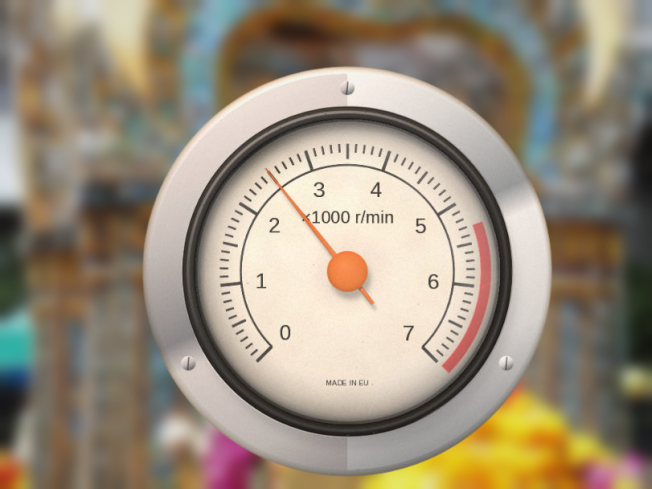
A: 2500 rpm
